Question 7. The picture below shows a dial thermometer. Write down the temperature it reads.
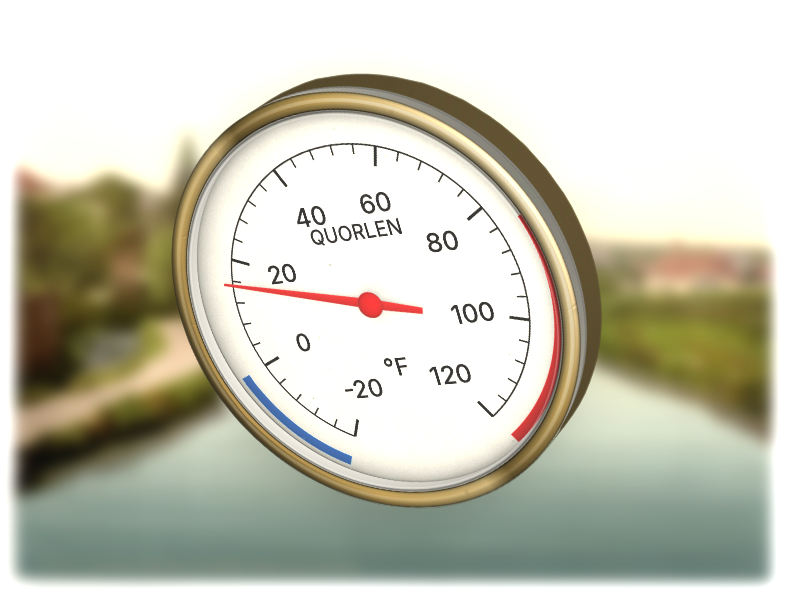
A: 16 °F
